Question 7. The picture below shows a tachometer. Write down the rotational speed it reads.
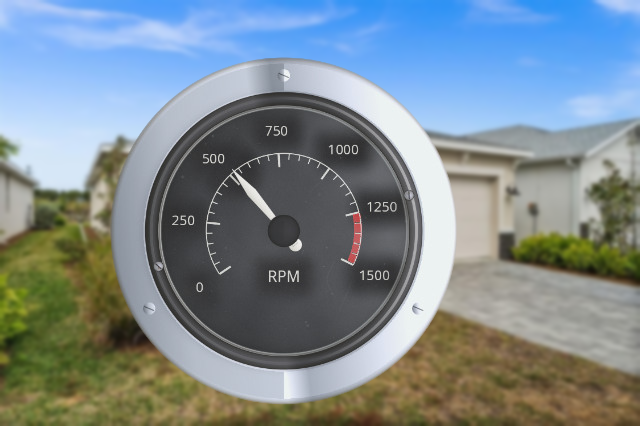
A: 525 rpm
